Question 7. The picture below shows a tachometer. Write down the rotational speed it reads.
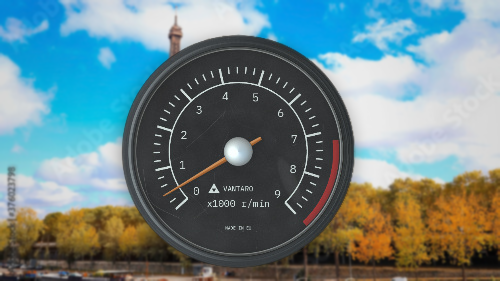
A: 400 rpm
